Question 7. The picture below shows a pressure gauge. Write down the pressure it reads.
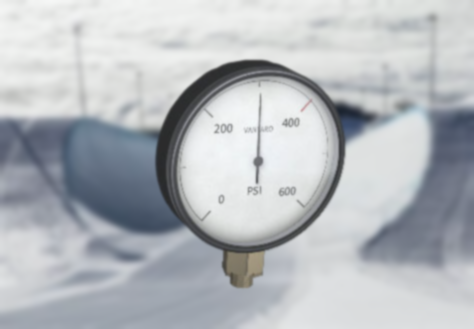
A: 300 psi
